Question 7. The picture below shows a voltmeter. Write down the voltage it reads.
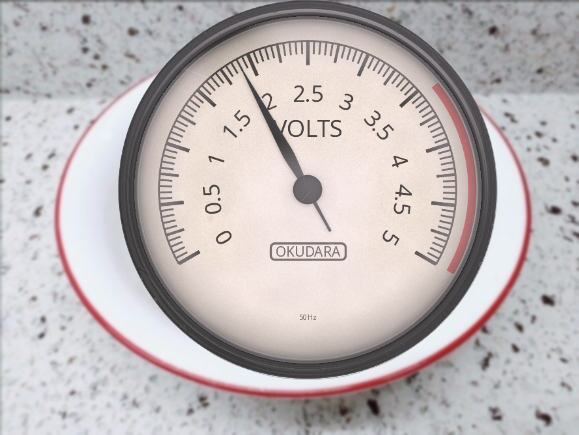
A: 1.9 V
